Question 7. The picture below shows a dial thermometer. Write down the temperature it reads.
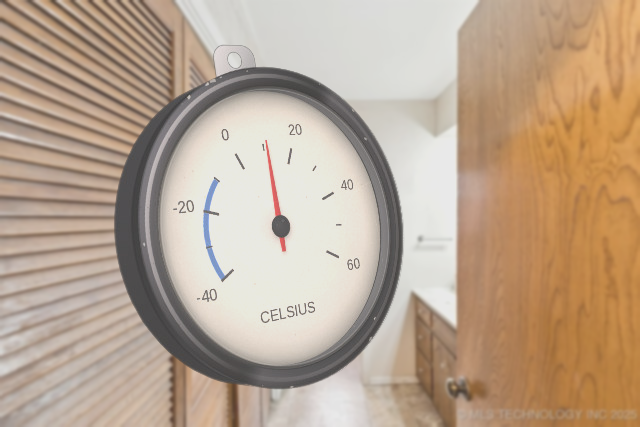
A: 10 °C
